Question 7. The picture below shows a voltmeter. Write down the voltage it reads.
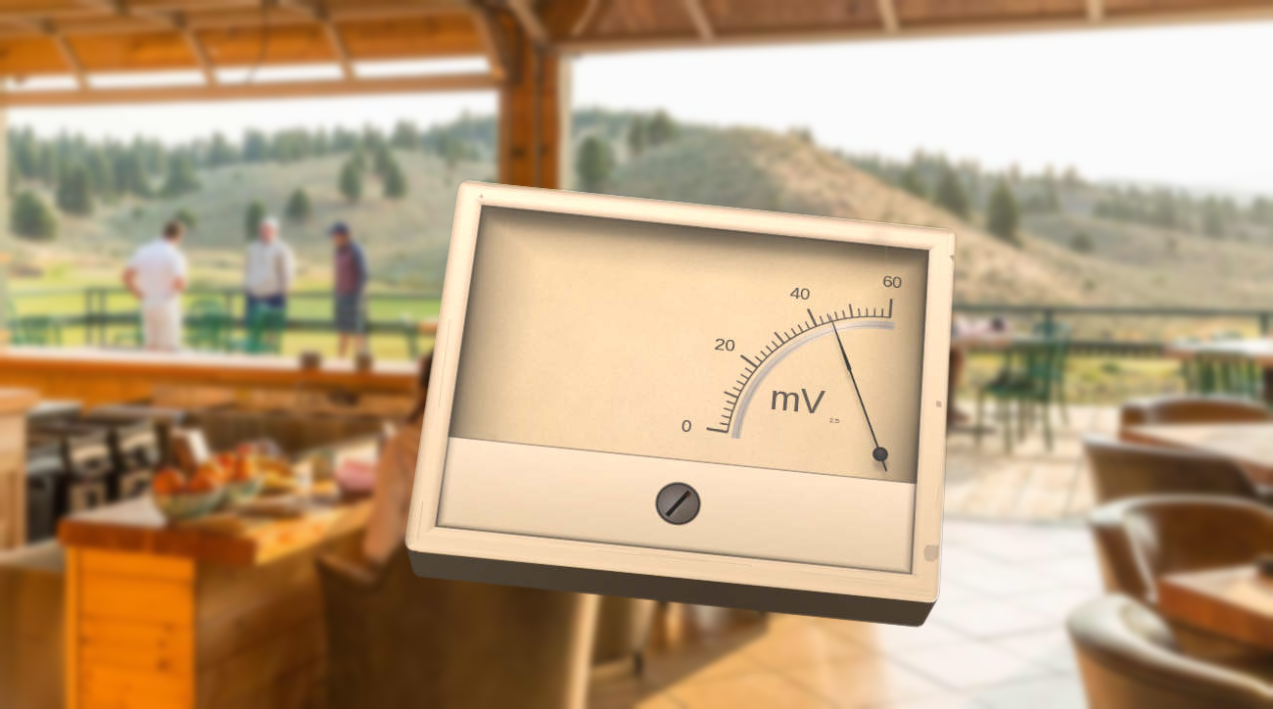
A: 44 mV
